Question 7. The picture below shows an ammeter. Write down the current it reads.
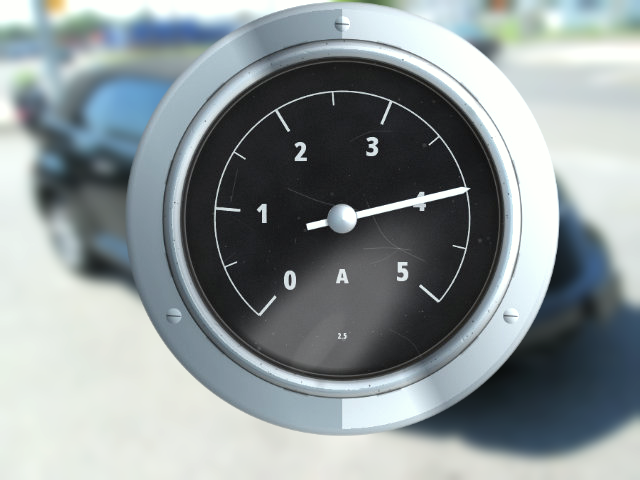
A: 4 A
